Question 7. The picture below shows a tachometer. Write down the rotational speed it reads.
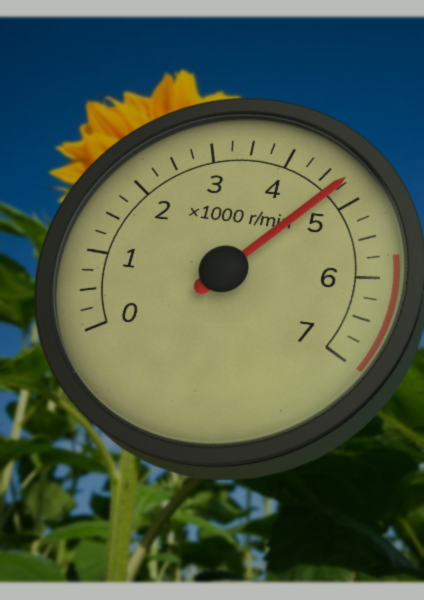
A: 4750 rpm
